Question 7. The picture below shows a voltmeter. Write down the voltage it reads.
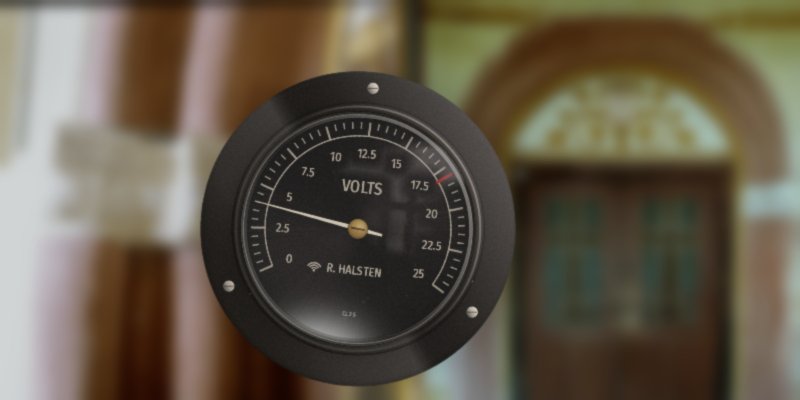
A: 4 V
